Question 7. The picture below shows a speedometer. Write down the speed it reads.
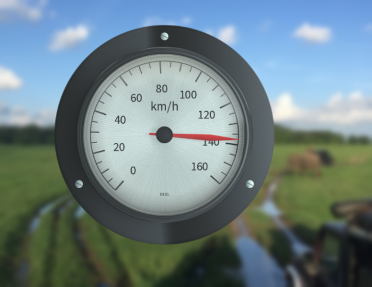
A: 137.5 km/h
